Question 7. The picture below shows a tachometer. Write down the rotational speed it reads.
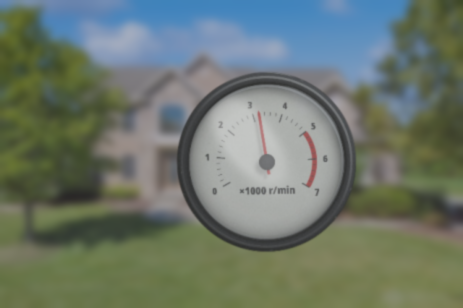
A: 3200 rpm
